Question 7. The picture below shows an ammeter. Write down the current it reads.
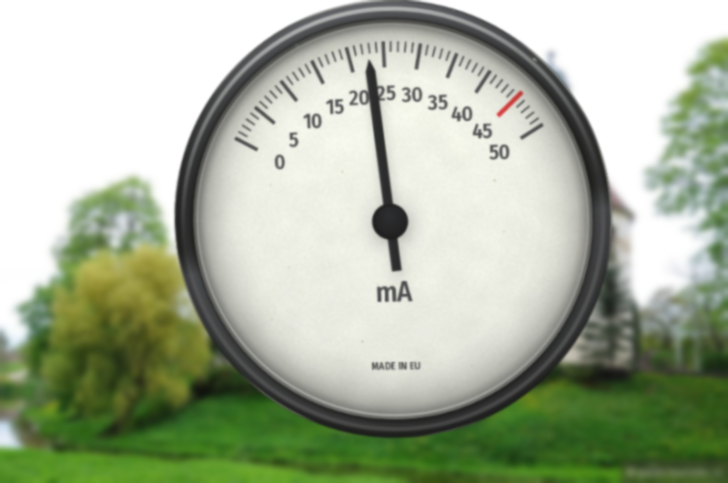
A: 23 mA
